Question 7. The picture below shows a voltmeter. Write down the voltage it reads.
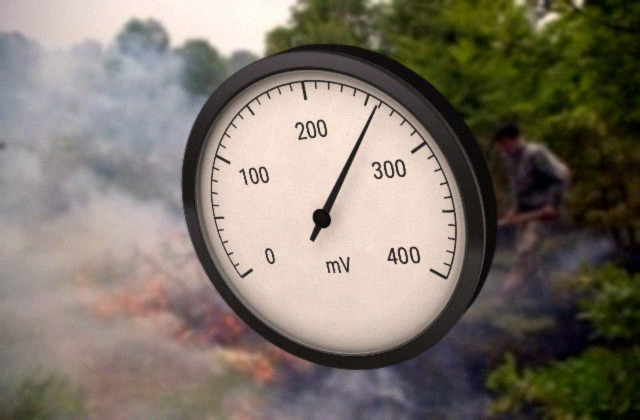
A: 260 mV
